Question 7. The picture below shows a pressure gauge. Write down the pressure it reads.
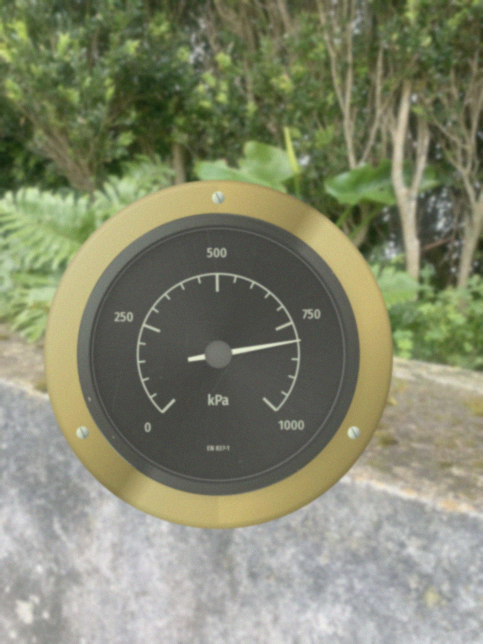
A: 800 kPa
